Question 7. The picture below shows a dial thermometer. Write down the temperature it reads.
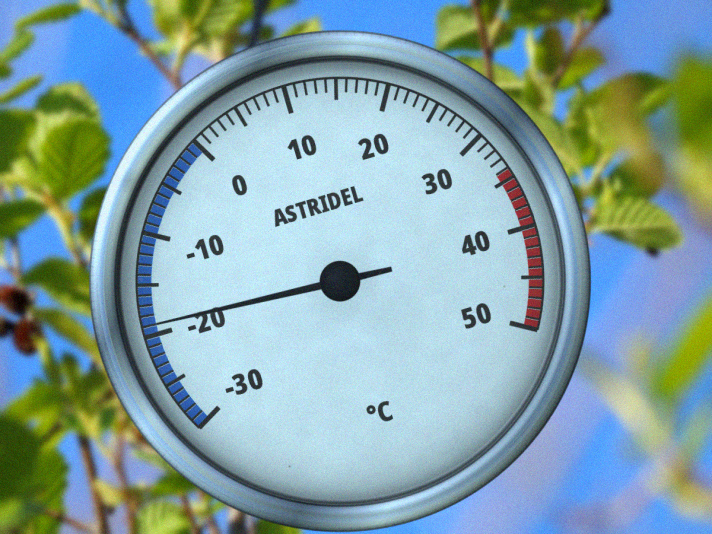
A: -19 °C
